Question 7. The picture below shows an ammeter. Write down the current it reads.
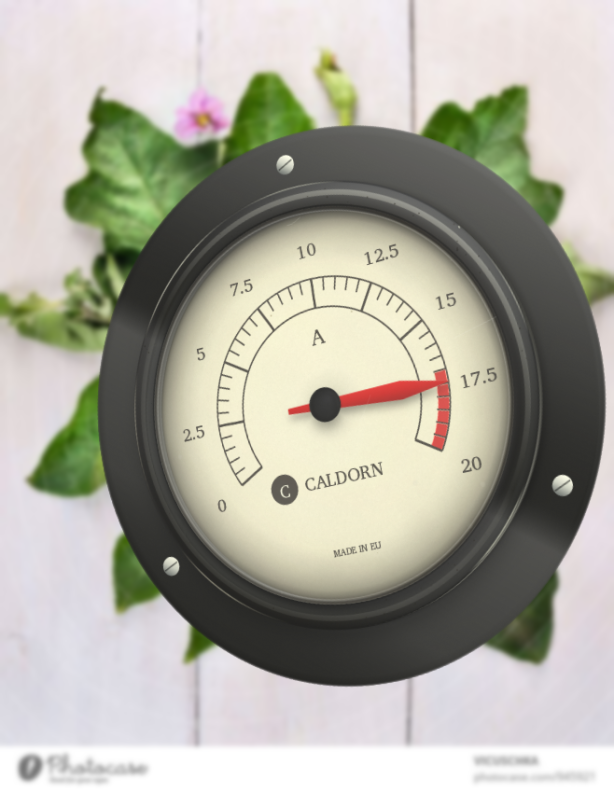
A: 17.5 A
